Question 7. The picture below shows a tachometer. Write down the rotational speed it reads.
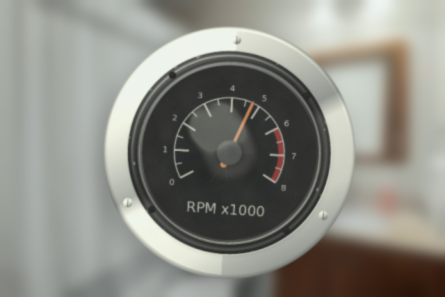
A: 4750 rpm
